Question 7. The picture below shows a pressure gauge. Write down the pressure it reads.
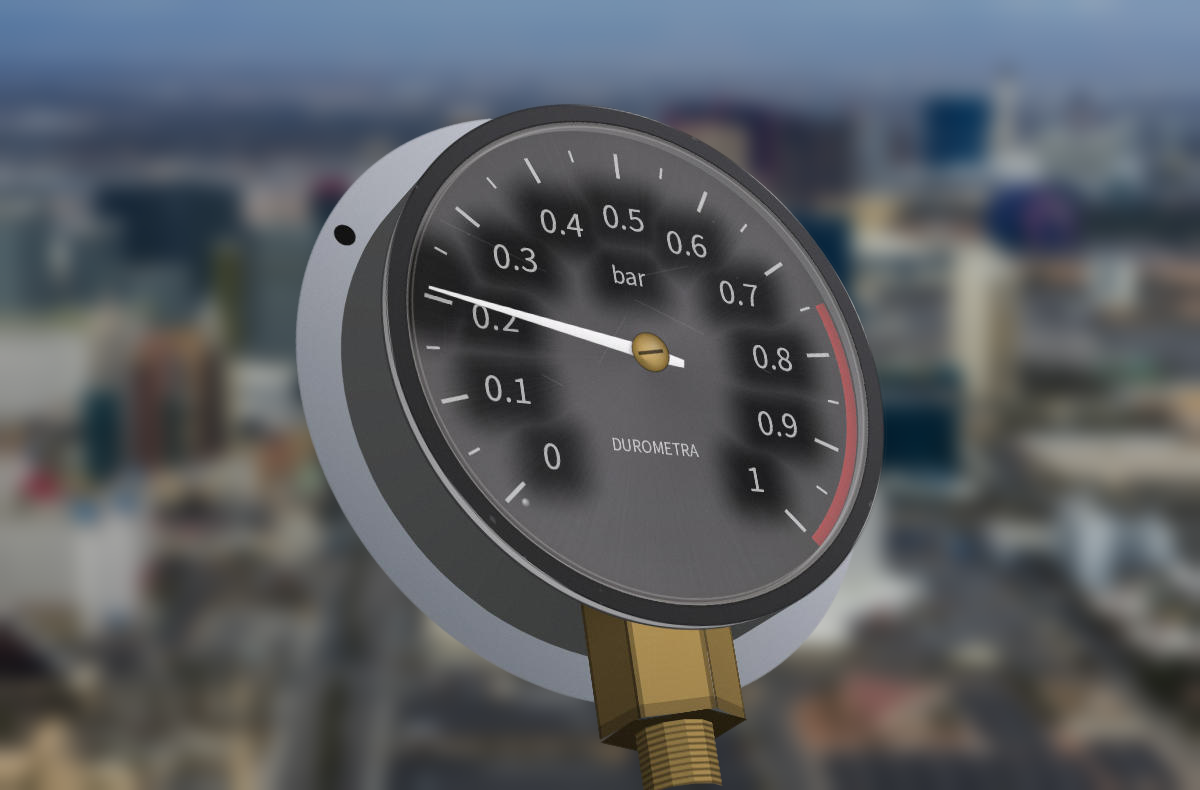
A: 0.2 bar
